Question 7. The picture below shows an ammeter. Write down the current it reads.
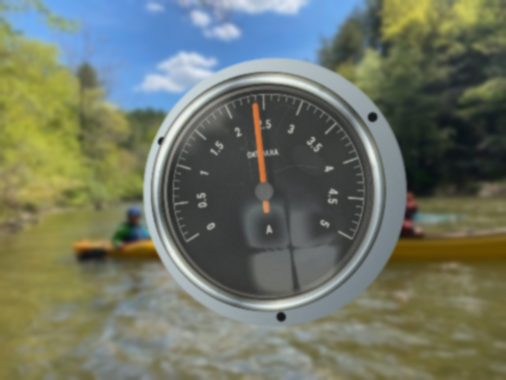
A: 2.4 A
